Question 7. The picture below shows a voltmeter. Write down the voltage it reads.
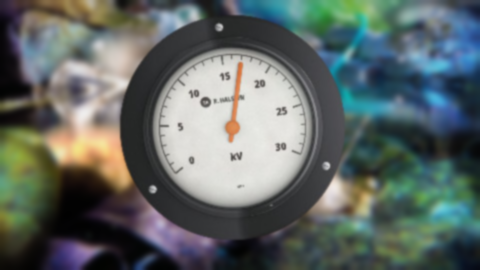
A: 17 kV
